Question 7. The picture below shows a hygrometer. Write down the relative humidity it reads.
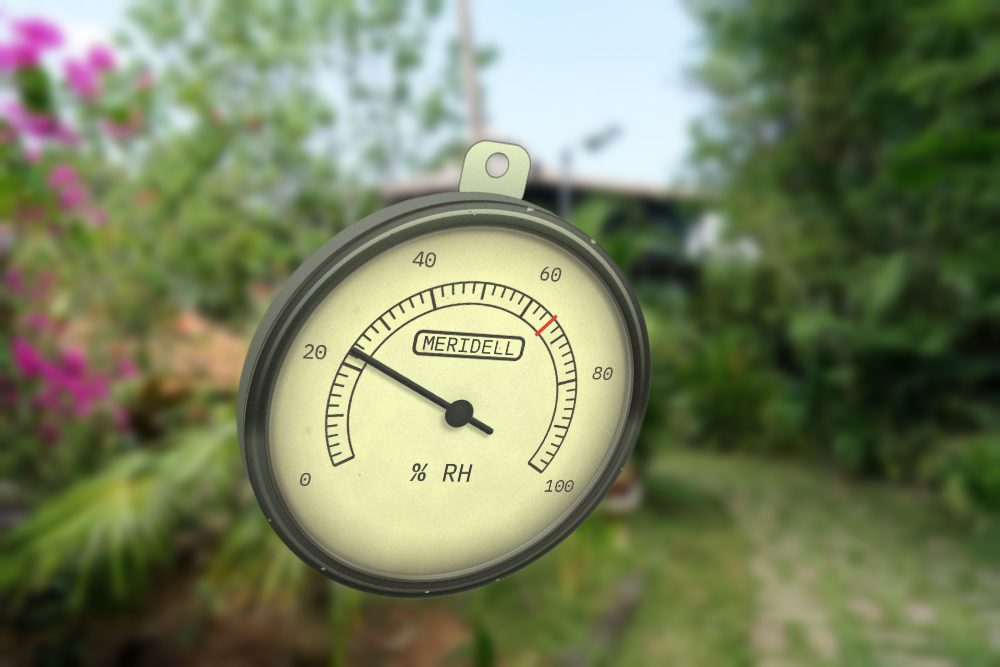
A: 23 %
